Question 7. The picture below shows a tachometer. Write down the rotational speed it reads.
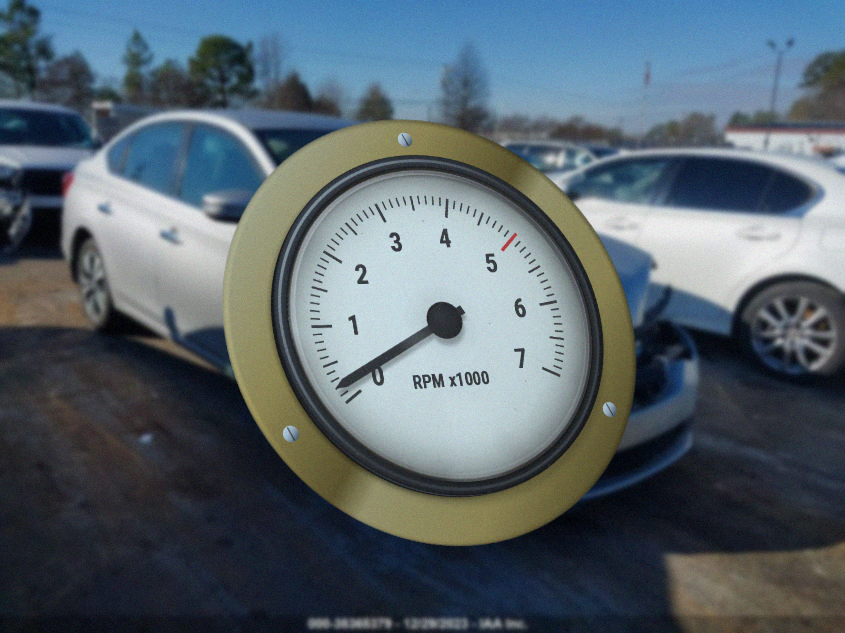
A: 200 rpm
